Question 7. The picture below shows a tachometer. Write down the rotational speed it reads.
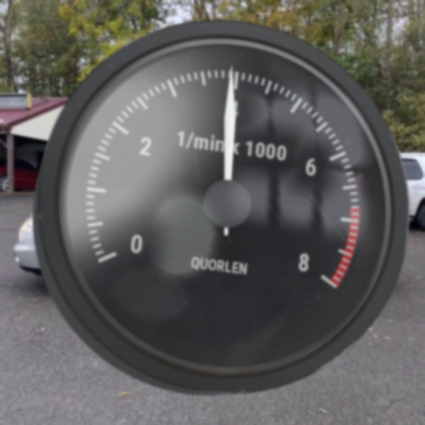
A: 3900 rpm
